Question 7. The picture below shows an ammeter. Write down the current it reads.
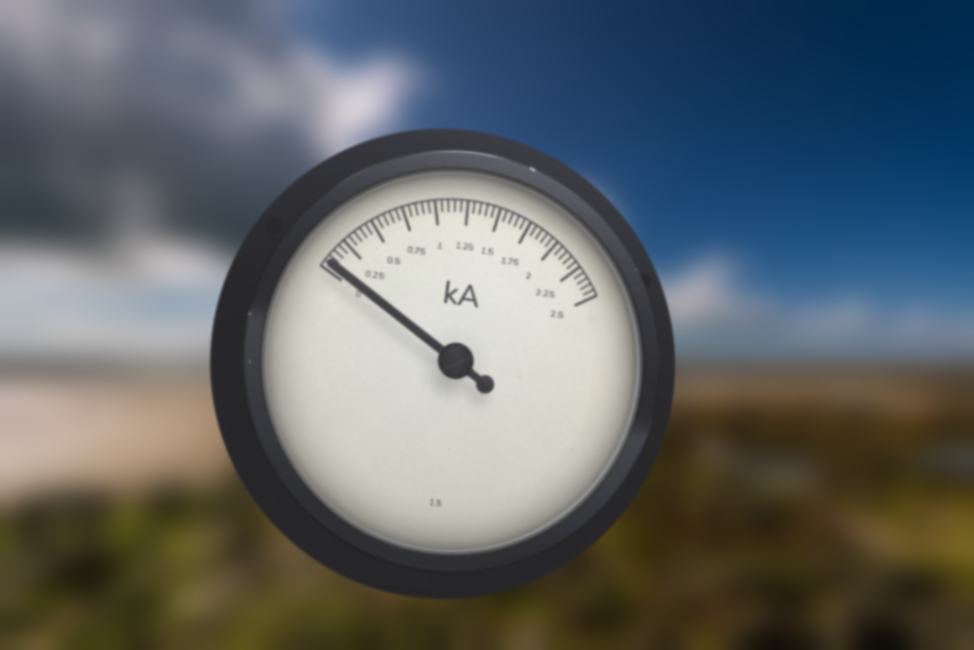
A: 0.05 kA
